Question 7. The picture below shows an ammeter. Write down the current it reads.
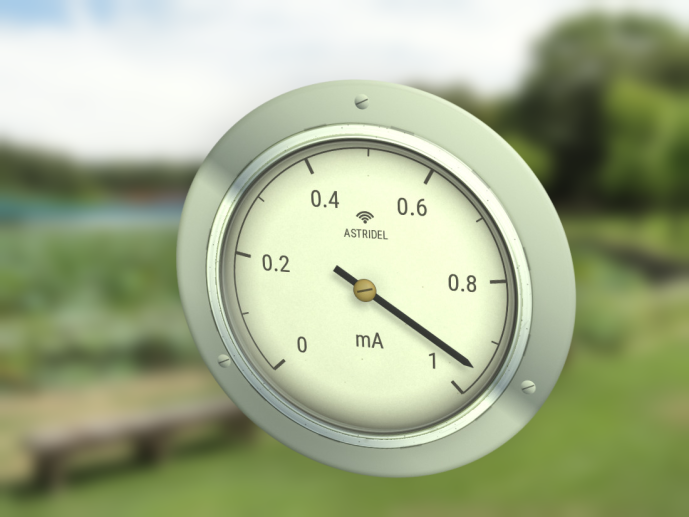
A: 0.95 mA
